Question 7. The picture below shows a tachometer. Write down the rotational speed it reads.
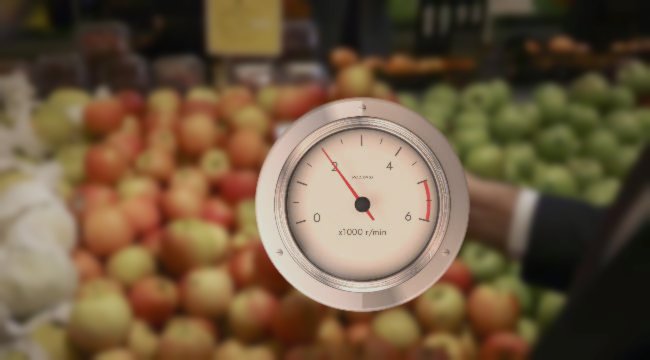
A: 2000 rpm
